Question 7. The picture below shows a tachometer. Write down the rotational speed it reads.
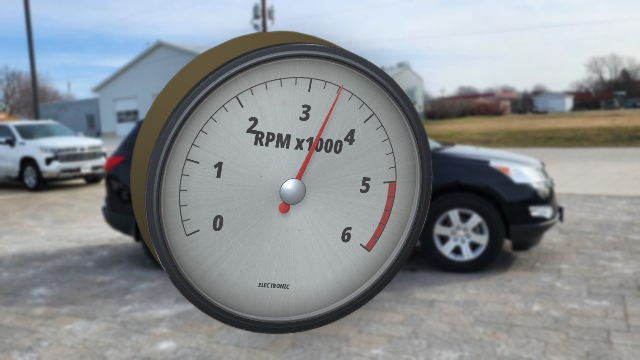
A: 3400 rpm
